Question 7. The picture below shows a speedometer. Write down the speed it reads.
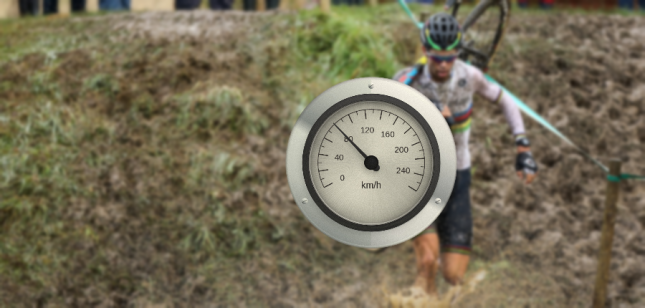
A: 80 km/h
